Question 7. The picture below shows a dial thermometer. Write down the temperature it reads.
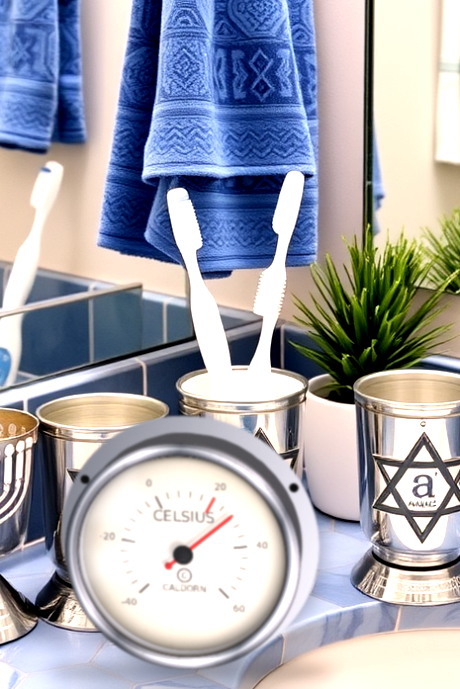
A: 28 °C
